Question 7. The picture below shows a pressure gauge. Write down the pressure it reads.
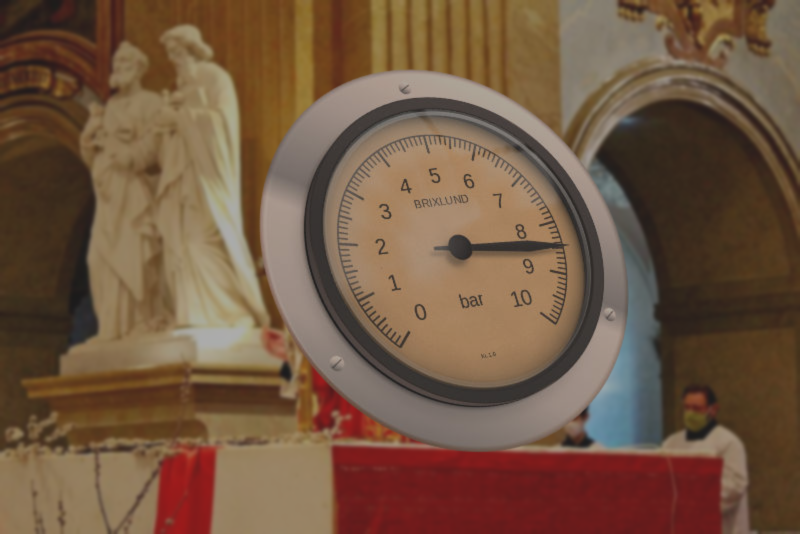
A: 8.5 bar
